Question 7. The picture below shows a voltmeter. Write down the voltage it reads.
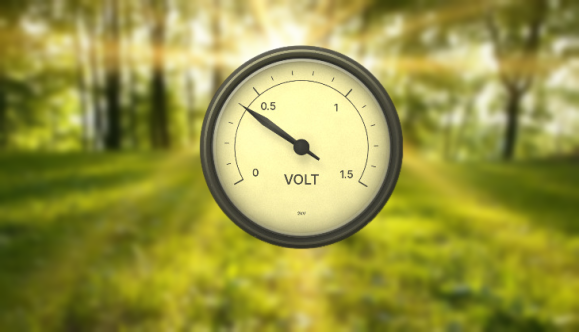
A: 0.4 V
